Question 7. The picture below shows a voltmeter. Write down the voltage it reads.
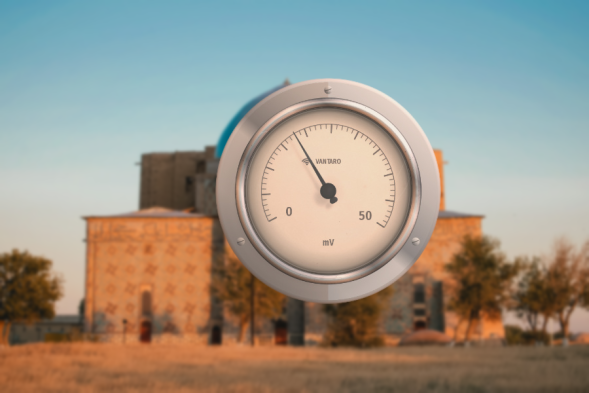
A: 18 mV
